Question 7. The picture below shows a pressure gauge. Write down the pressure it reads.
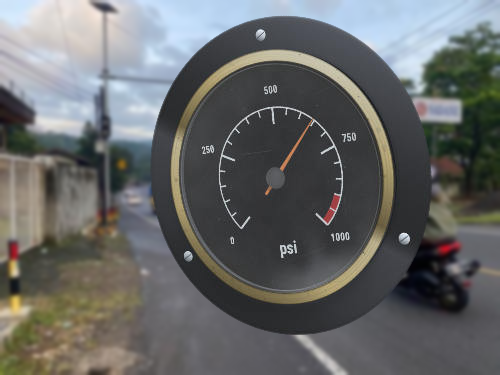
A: 650 psi
